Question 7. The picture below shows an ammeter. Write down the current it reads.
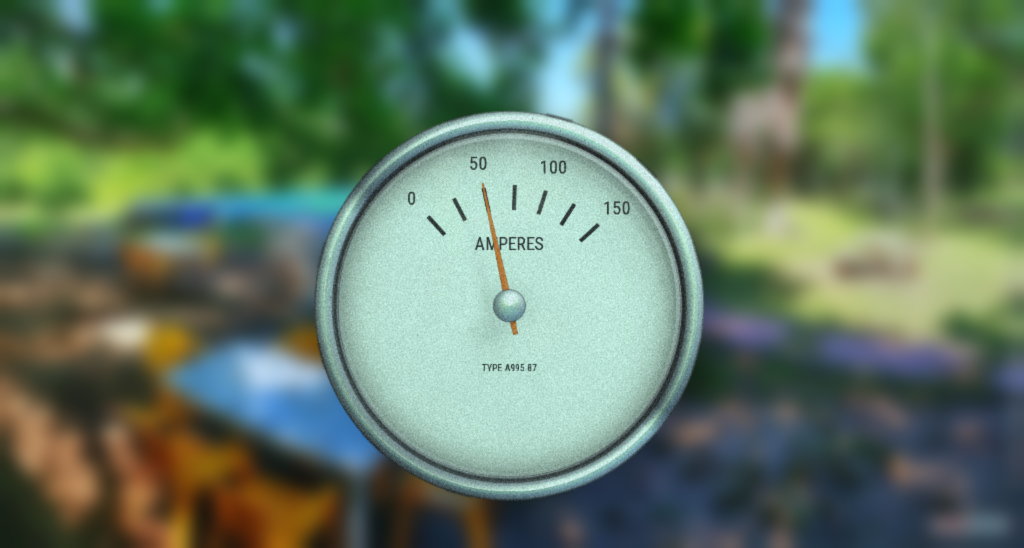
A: 50 A
